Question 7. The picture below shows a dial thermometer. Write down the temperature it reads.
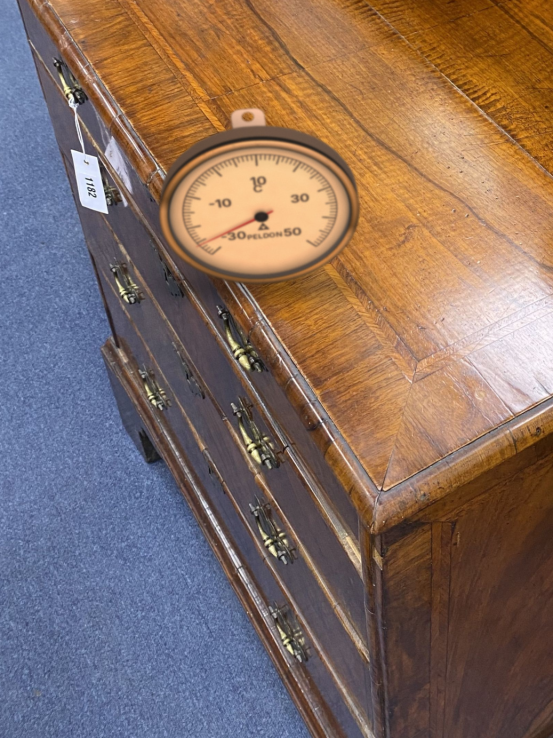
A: -25 °C
